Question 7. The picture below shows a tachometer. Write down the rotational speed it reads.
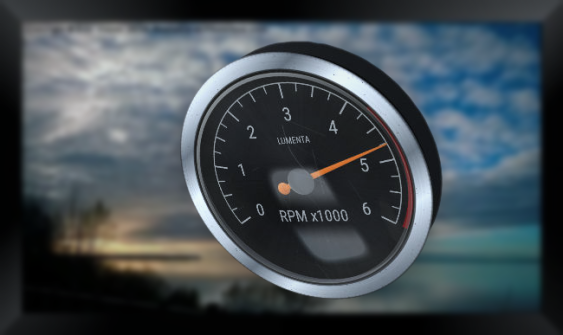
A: 4750 rpm
